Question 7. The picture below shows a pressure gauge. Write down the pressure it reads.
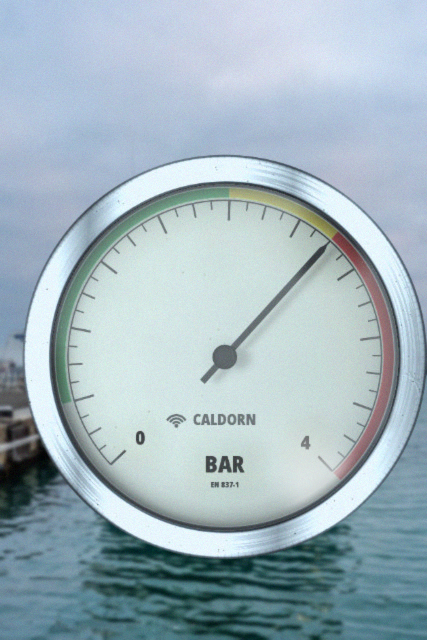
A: 2.6 bar
